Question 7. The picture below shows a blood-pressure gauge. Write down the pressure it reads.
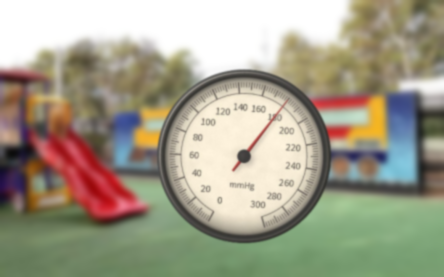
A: 180 mmHg
